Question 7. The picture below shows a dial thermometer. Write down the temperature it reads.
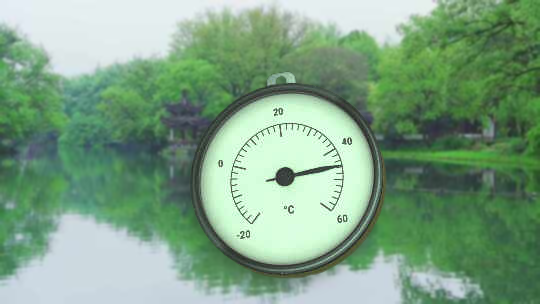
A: 46 °C
